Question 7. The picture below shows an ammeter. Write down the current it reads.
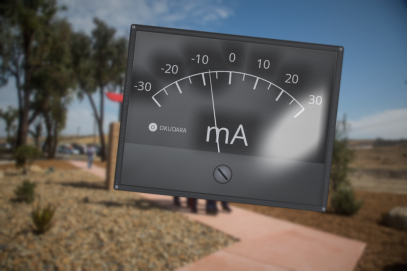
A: -7.5 mA
